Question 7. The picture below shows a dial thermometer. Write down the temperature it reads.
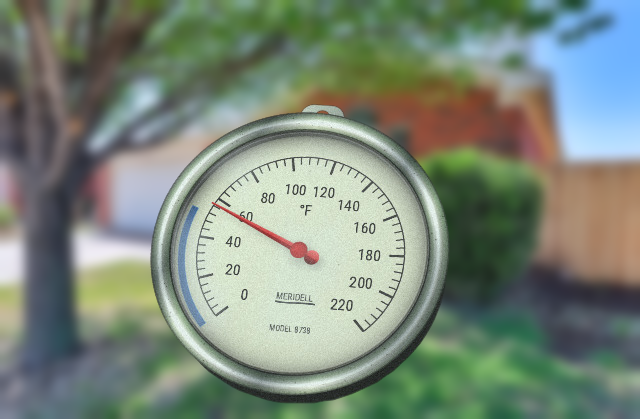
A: 56 °F
